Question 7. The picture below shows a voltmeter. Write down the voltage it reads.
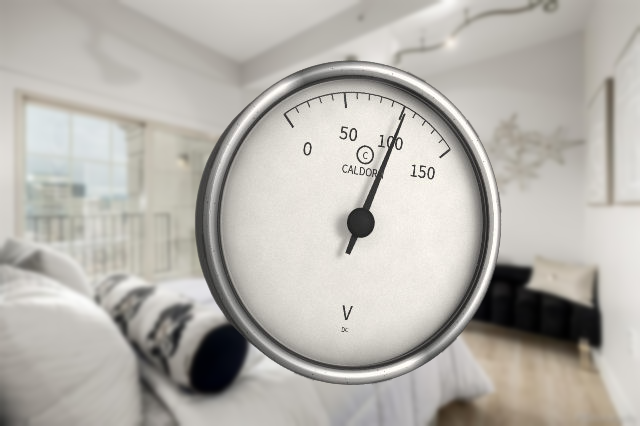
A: 100 V
